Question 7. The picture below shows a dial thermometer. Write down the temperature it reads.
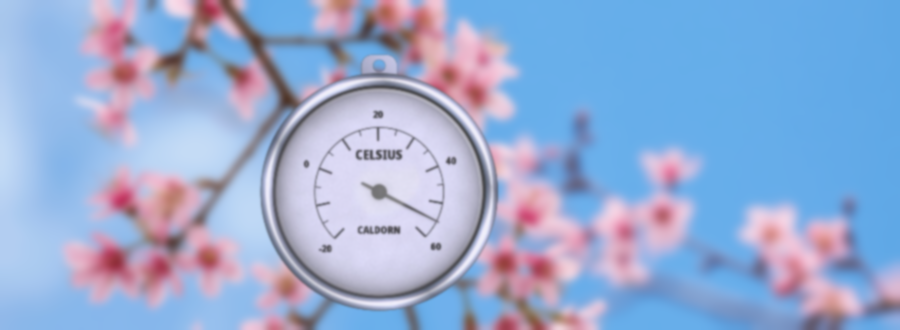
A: 55 °C
